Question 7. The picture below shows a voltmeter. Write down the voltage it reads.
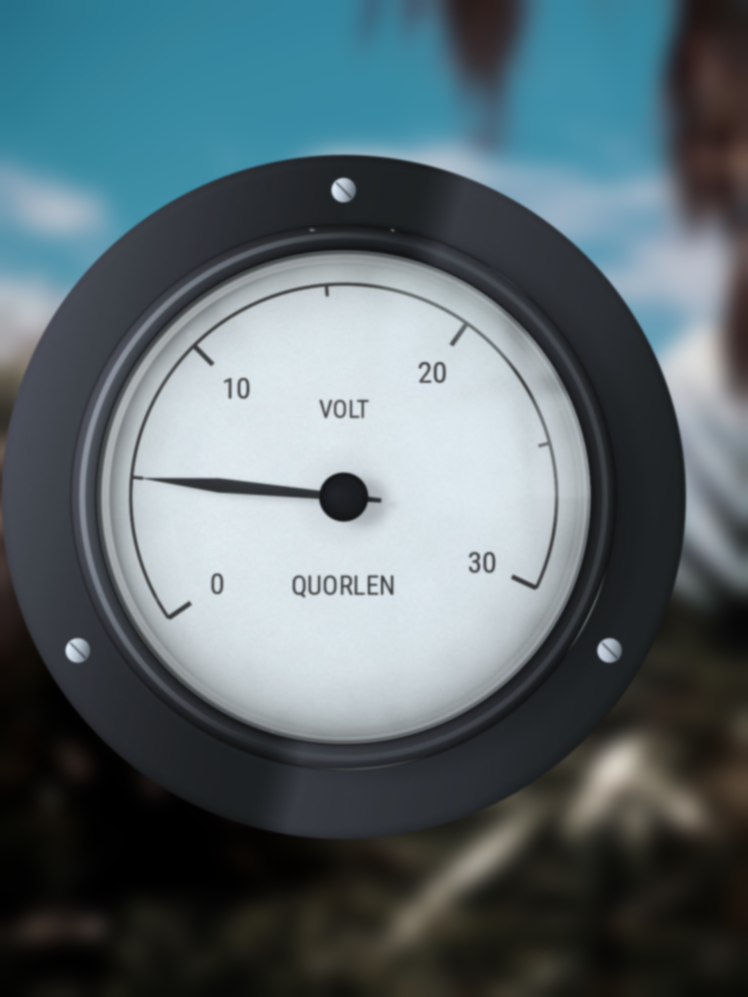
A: 5 V
